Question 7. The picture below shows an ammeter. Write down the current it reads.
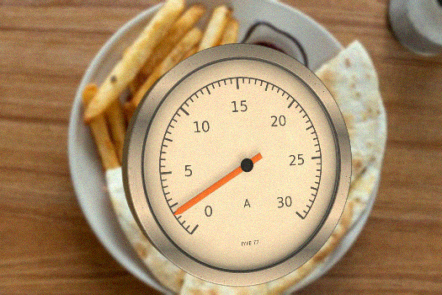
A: 2 A
